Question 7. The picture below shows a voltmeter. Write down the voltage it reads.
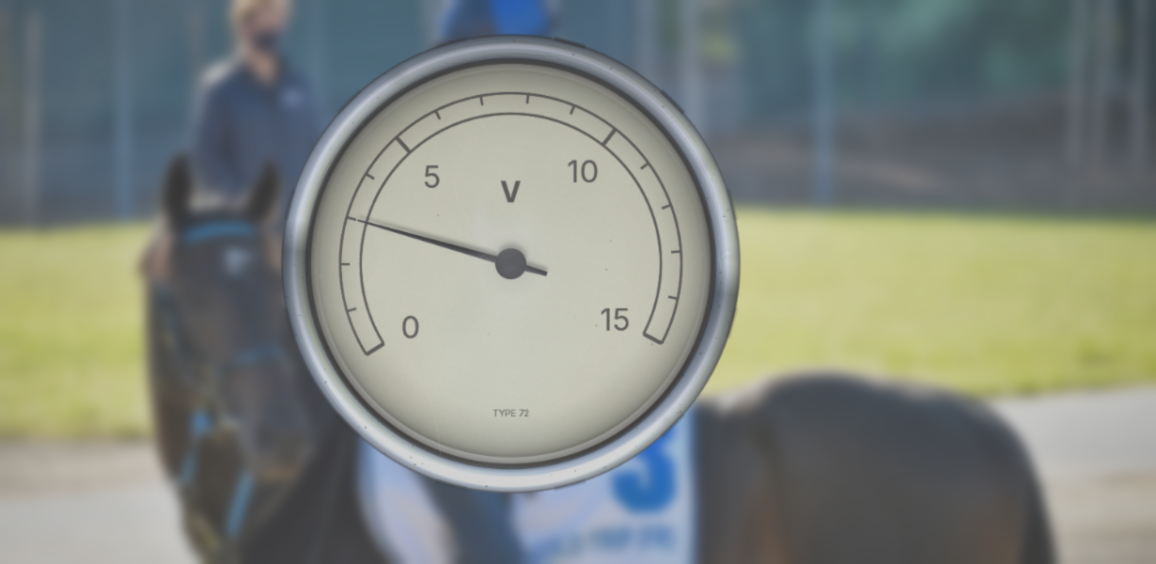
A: 3 V
